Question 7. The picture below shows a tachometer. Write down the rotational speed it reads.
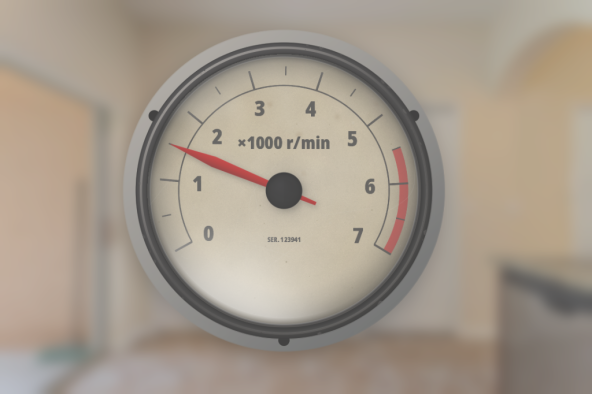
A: 1500 rpm
